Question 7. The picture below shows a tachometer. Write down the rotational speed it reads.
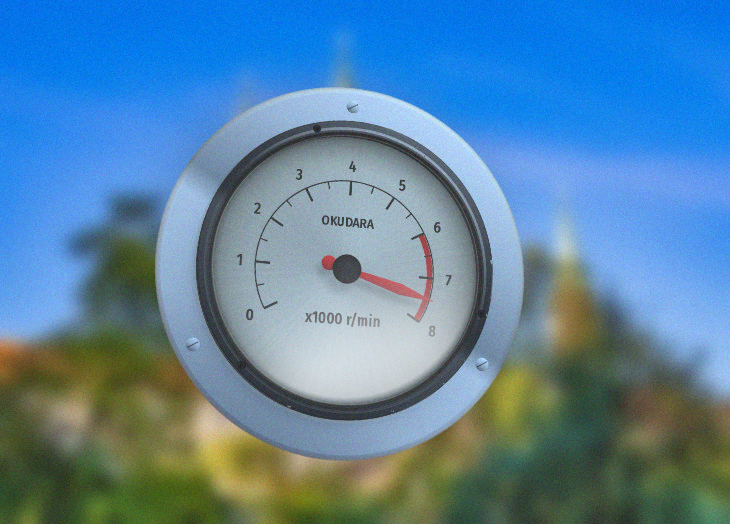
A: 7500 rpm
